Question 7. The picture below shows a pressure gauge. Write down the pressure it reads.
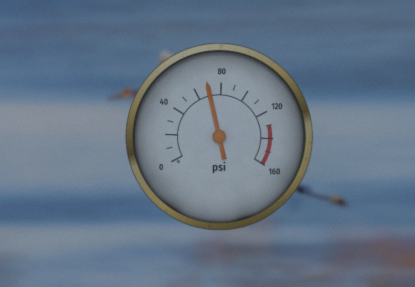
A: 70 psi
